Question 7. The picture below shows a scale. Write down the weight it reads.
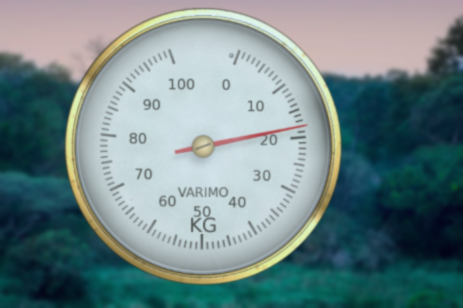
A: 18 kg
